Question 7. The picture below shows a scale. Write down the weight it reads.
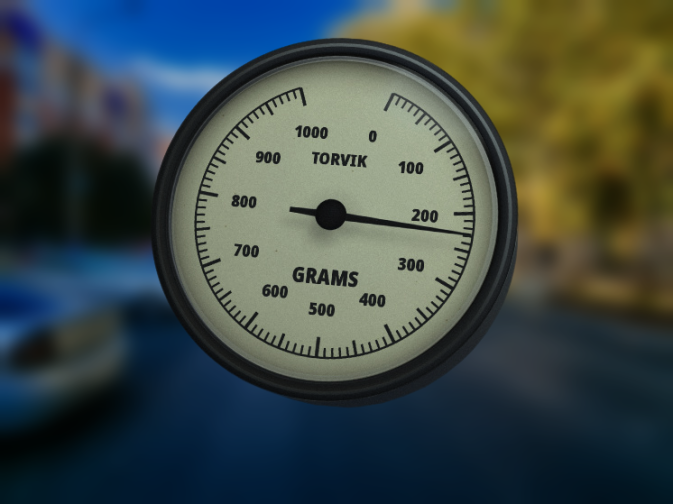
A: 230 g
